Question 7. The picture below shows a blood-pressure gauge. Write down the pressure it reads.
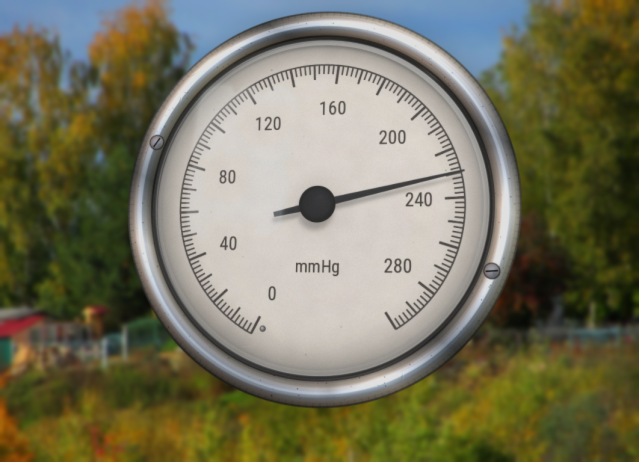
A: 230 mmHg
